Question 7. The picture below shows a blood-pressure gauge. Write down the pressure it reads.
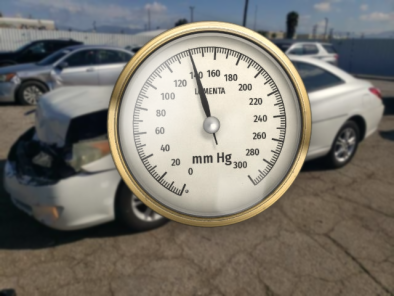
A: 140 mmHg
